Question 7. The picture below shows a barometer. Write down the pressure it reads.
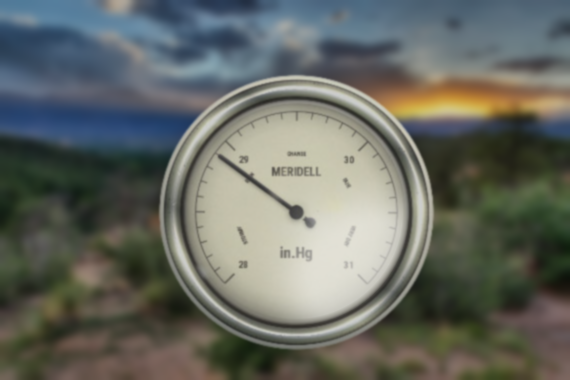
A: 28.9 inHg
